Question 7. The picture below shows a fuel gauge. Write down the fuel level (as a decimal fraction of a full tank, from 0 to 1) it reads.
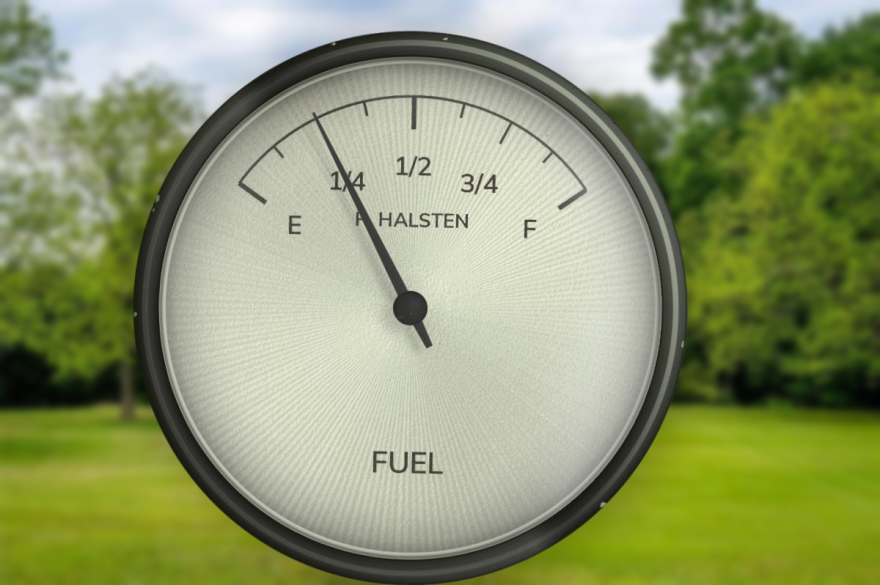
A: 0.25
